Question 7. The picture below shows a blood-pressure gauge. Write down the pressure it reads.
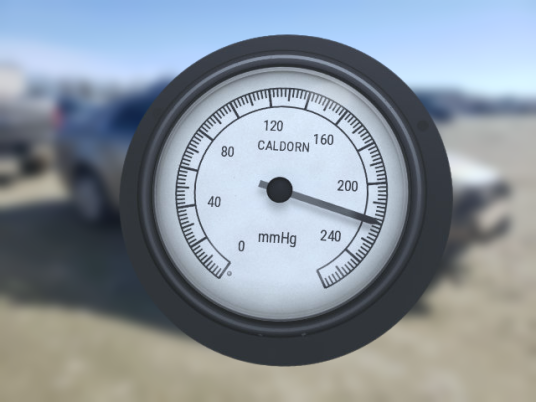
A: 220 mmHg
